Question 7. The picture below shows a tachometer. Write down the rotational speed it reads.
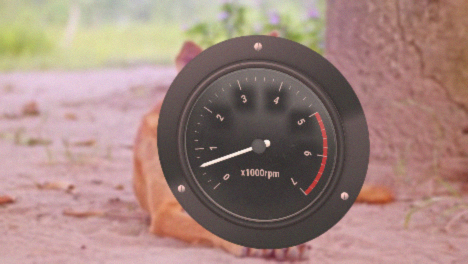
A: 600 rpm
